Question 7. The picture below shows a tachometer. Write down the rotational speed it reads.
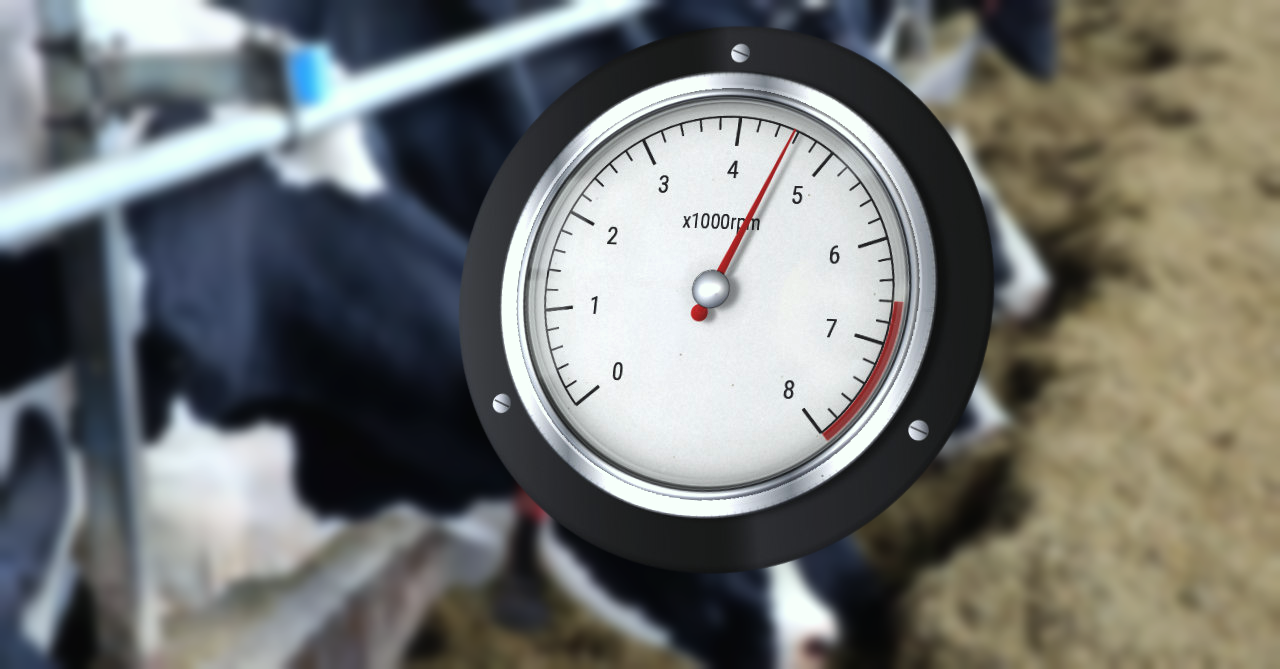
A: 4600 rpm
